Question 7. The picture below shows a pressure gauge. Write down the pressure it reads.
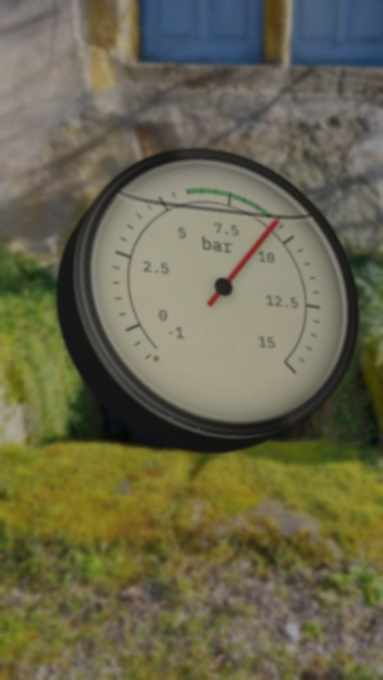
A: 9.25 bar
